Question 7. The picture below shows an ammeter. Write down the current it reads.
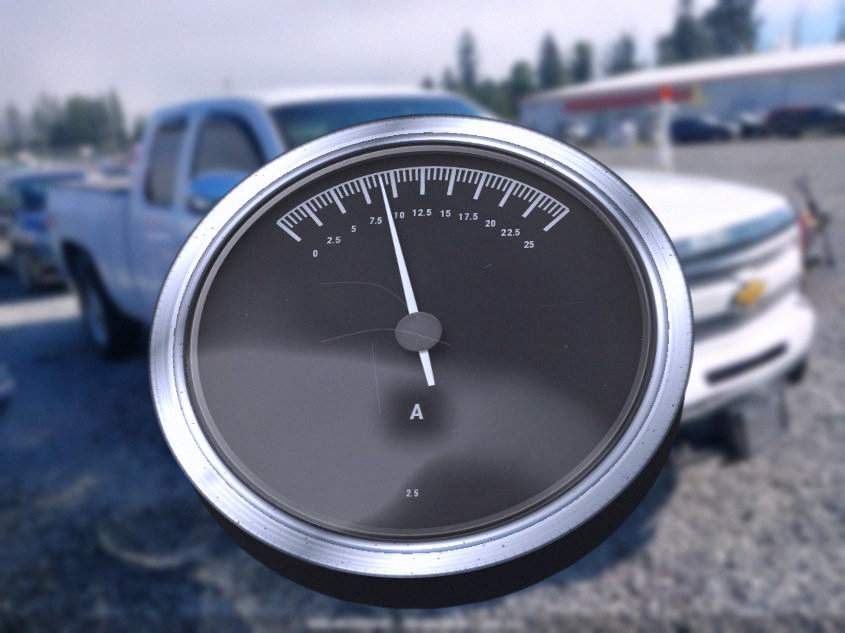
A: 9 A
